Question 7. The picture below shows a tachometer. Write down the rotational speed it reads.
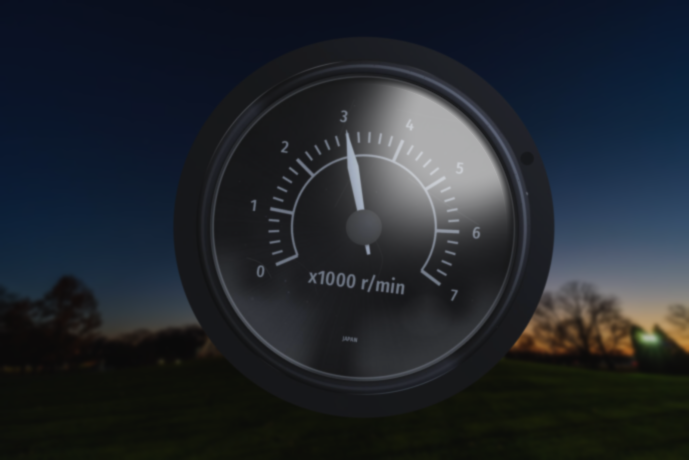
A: 3000 rpm
